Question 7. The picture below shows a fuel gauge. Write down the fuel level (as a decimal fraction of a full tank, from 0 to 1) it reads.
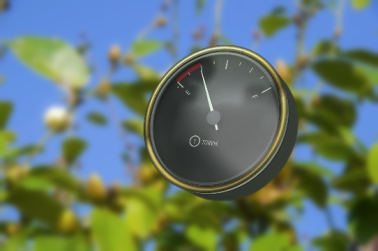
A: 0.25
